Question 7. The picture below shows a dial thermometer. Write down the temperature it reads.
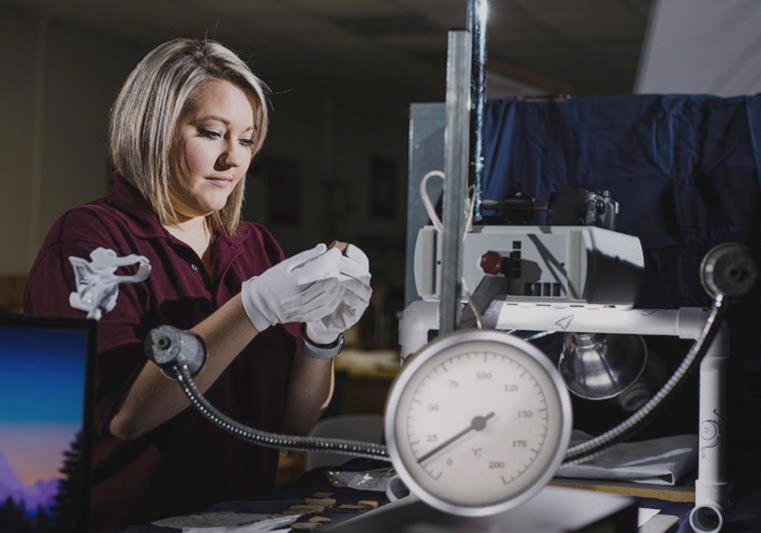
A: 15 °C
